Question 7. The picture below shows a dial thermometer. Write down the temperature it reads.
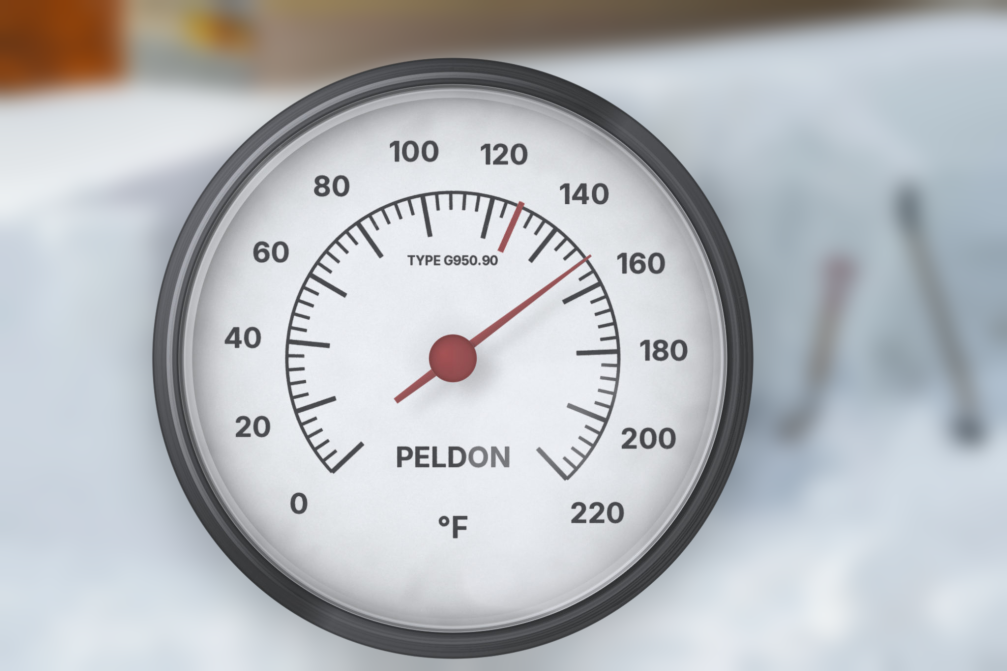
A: 152 °F
